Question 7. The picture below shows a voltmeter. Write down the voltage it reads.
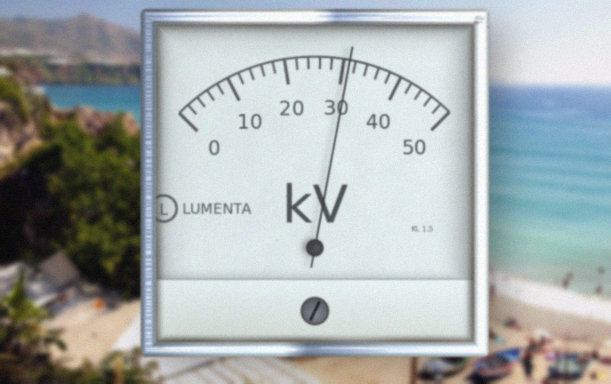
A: 31 kV
